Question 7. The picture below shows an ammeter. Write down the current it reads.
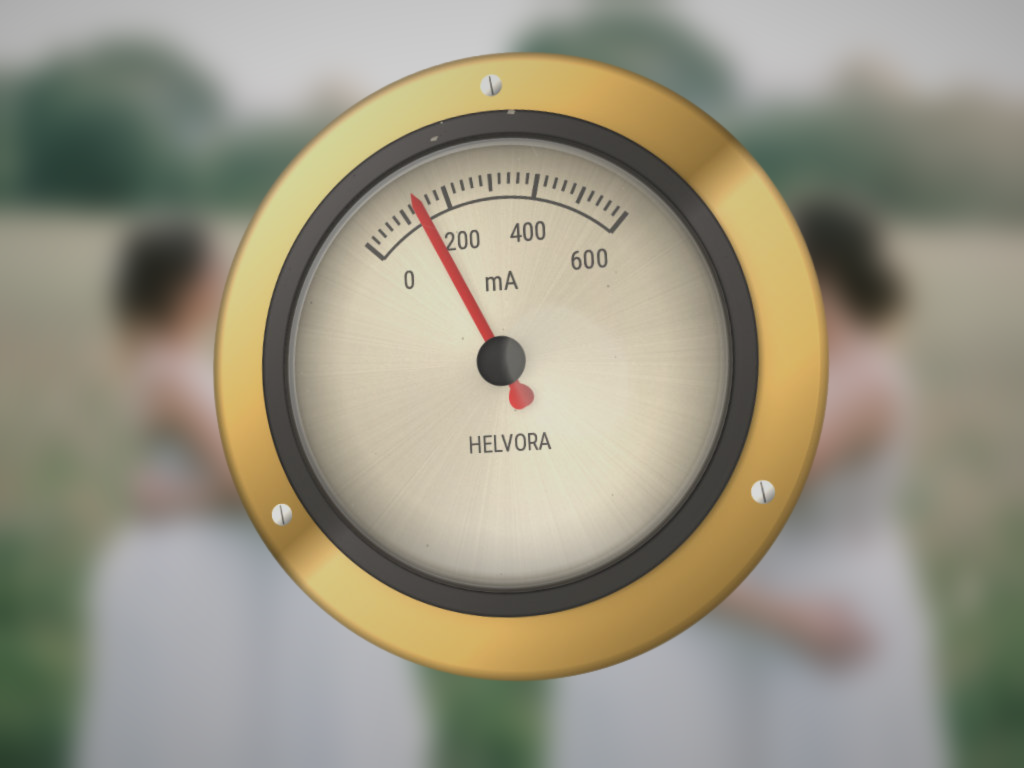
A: 140 mA
